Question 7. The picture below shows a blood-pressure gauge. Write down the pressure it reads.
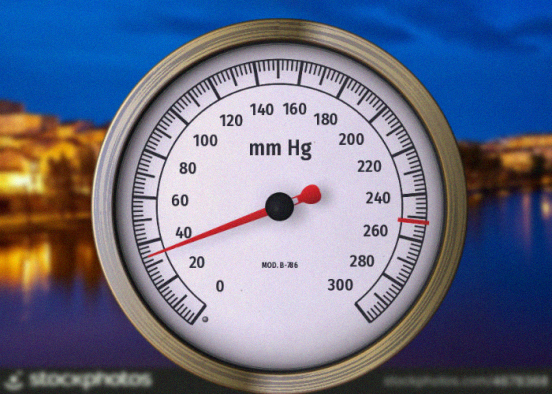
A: 34 mmHg
